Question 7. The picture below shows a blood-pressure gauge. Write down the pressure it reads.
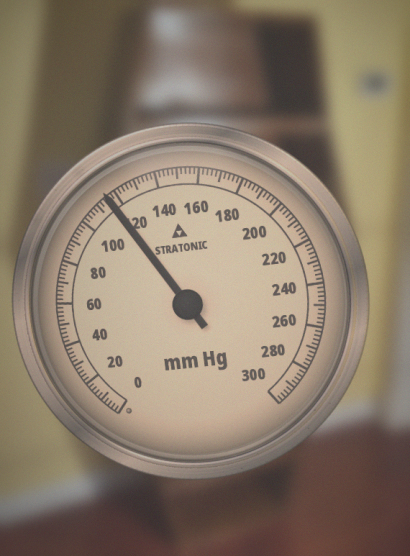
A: 116 mmHg
